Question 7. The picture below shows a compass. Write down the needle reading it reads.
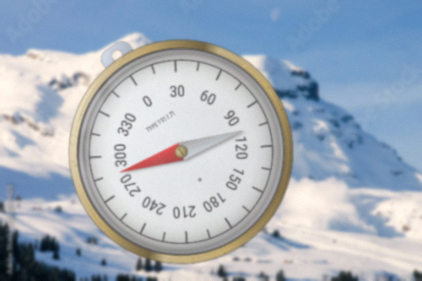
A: 285 °
